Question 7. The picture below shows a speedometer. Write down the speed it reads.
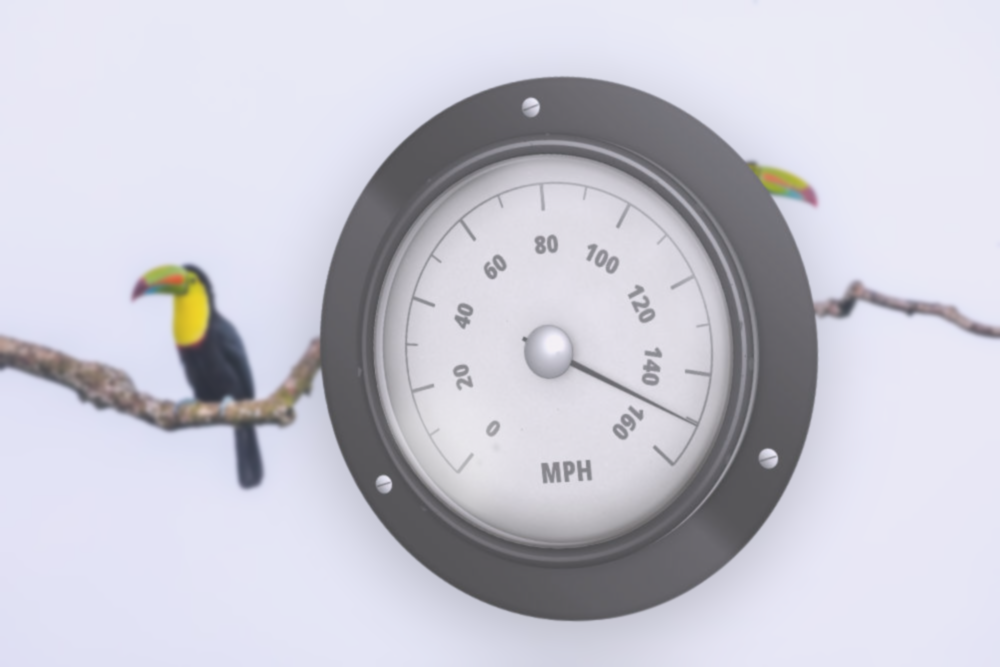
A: 150 mph
